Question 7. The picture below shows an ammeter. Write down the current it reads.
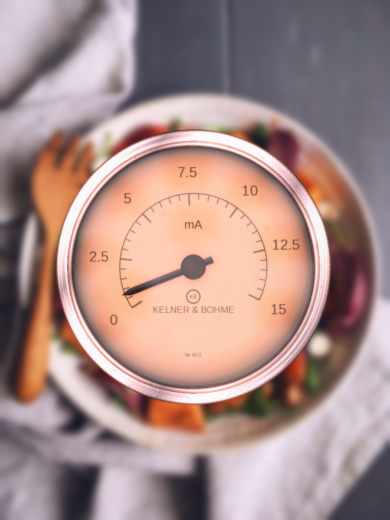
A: 0.75 mA
